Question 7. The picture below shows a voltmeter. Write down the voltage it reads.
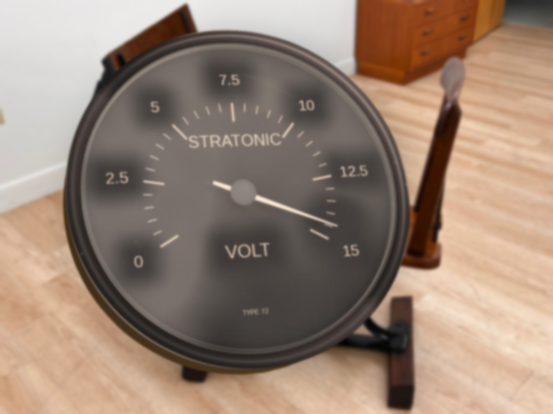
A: 14.5 V
